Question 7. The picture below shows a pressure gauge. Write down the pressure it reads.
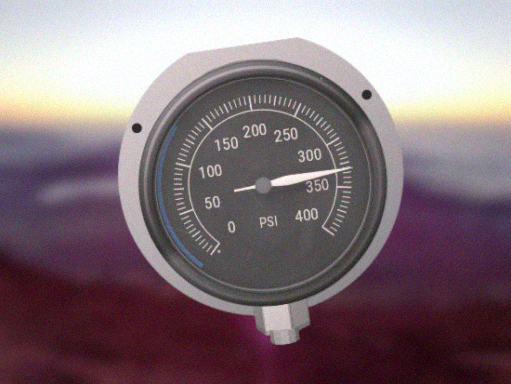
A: 330 psi
